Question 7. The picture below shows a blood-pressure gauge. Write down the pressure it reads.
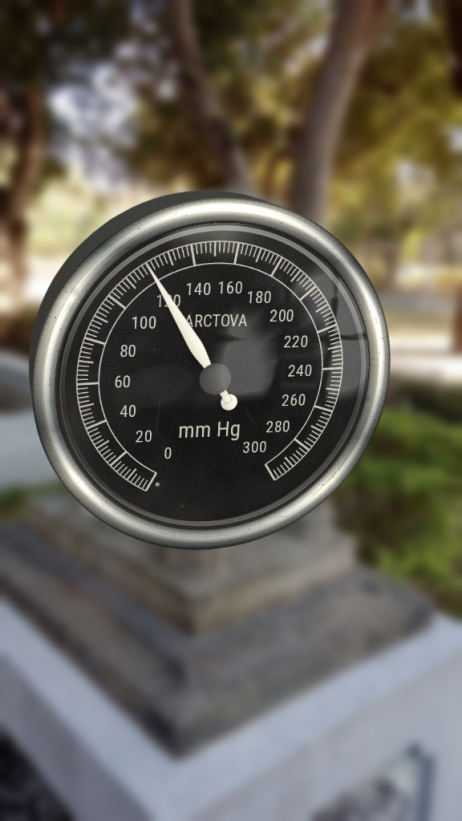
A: 120 mmHg
